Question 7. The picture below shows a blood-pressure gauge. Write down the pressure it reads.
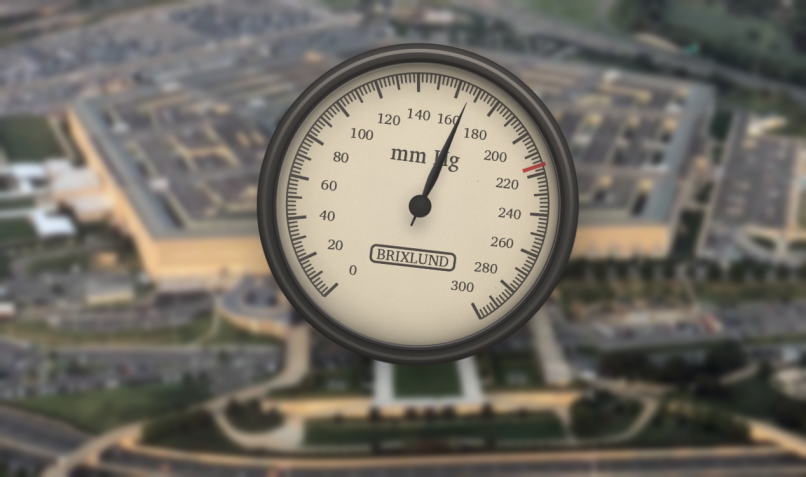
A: 166 mmHg
